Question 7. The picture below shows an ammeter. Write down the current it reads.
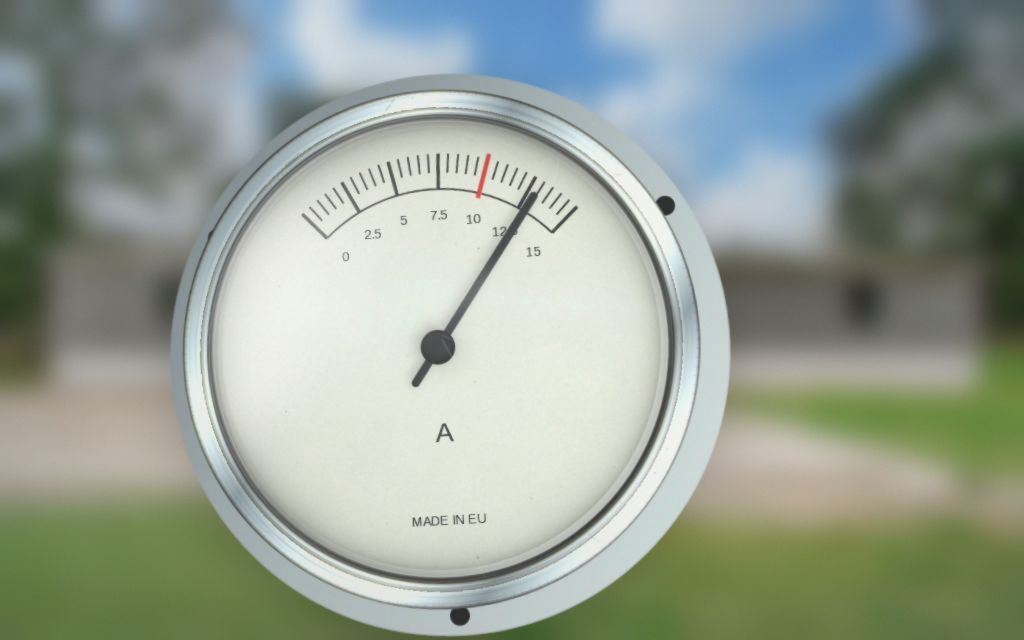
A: 13 A
